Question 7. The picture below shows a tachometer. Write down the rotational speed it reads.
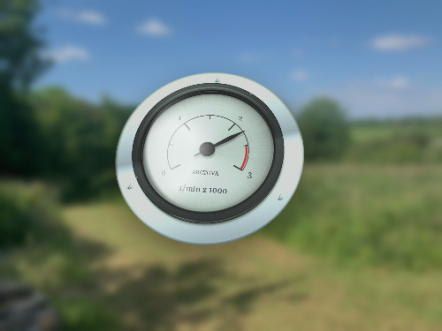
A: 2250 rpm
